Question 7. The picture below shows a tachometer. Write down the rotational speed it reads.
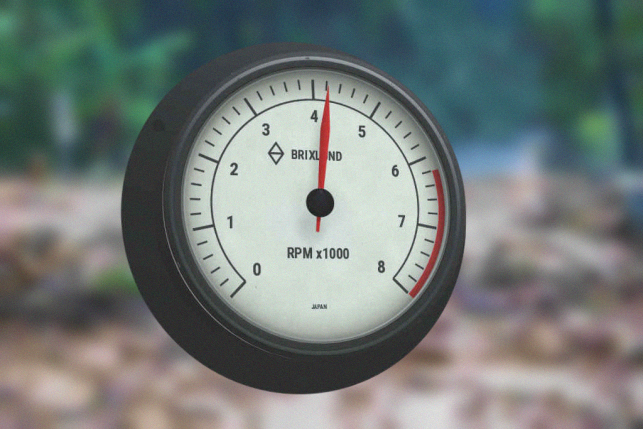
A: 4200 rpm
